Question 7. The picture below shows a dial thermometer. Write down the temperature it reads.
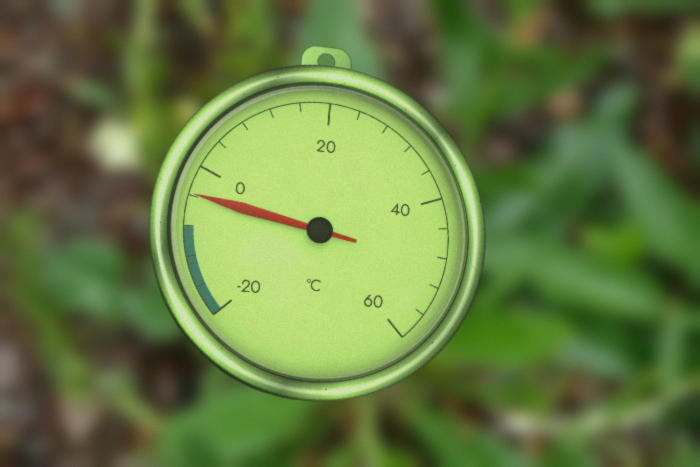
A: -4 °C
